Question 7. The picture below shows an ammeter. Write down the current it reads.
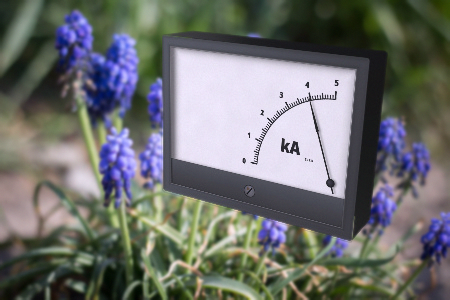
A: 4 kA
